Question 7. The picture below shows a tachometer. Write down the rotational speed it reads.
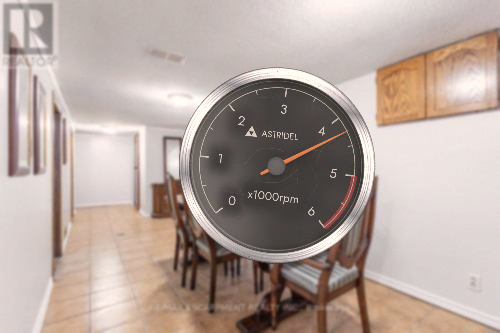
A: 4250 rpm
